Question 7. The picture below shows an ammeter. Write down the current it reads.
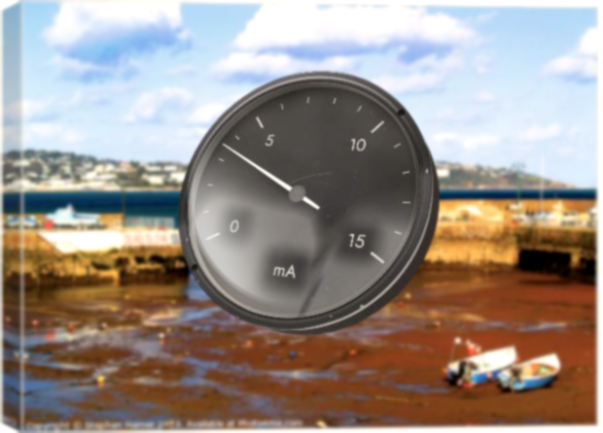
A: 3.5 mA
